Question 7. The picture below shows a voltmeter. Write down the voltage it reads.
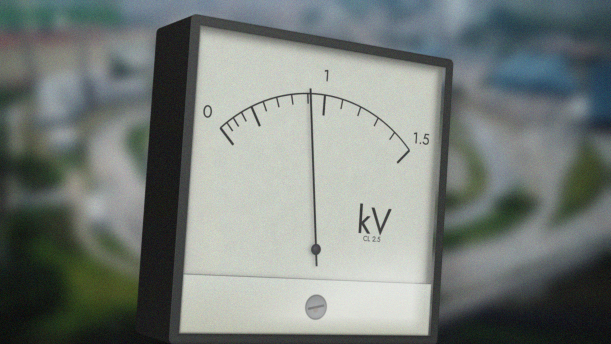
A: 0.9 kV
